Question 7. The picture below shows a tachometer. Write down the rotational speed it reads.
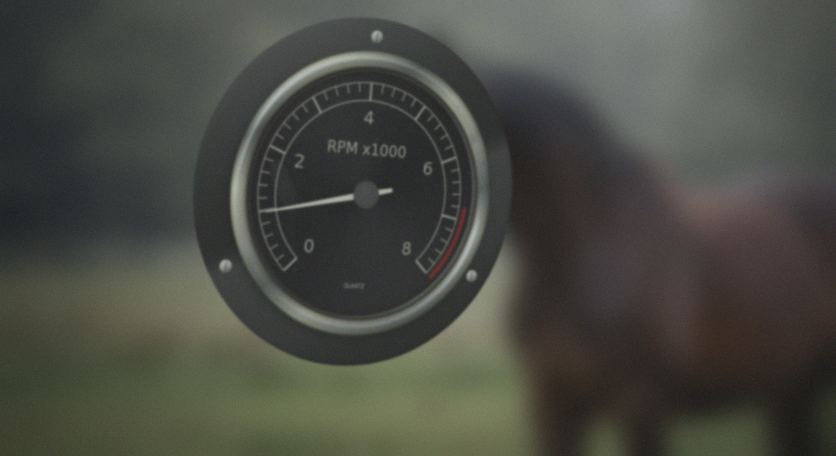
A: 1000 rpm
